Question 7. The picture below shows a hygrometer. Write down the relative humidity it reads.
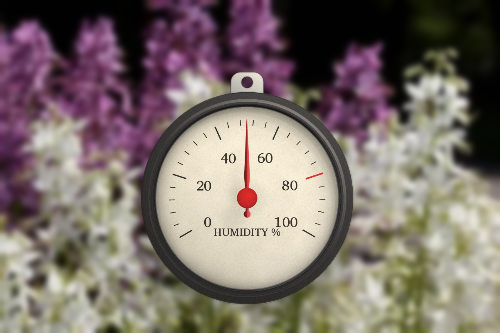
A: 50 %
